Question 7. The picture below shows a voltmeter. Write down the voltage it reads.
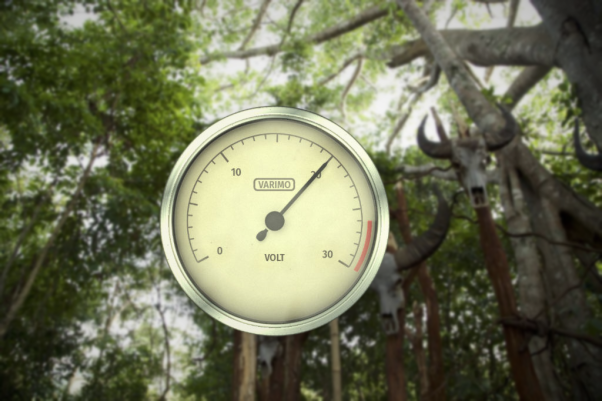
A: 20 V
